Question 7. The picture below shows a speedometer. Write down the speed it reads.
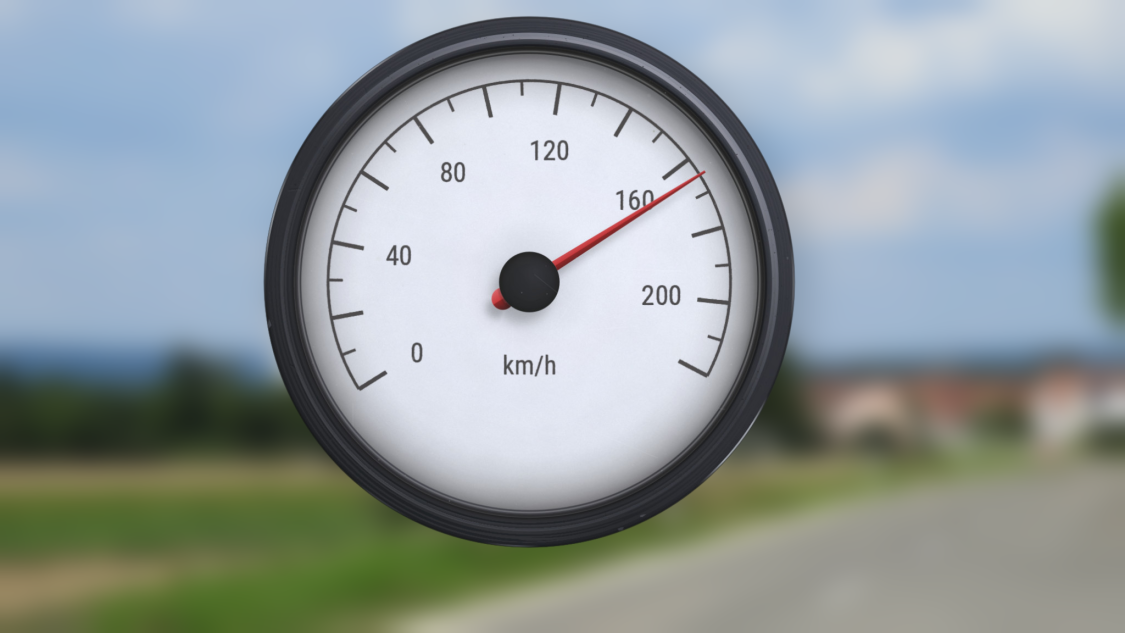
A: 165 km/h
